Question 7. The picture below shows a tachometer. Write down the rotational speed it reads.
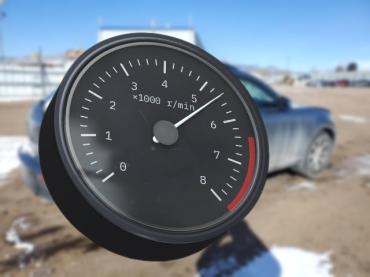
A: 5400 rpm
